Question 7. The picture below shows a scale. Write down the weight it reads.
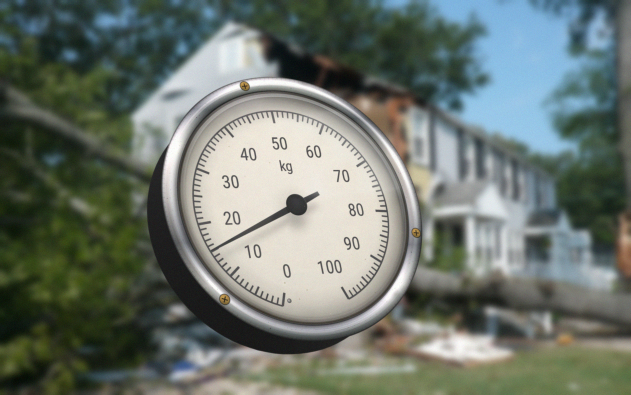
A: 15 kg
